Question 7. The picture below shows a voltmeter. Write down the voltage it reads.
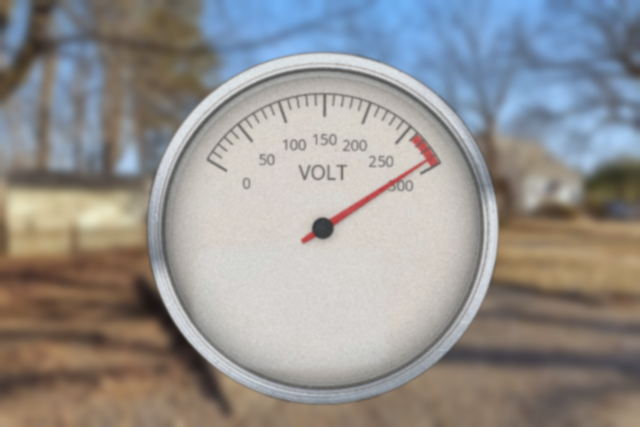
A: 290 V
